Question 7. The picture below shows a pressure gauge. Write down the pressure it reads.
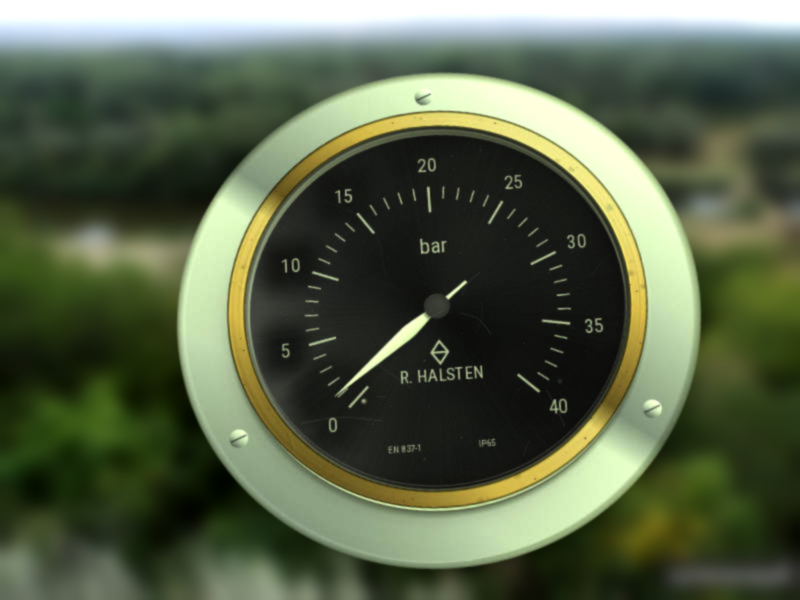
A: 1 bar
